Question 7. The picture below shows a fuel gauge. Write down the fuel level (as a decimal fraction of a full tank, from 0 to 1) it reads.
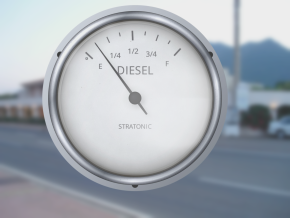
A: 0.125
